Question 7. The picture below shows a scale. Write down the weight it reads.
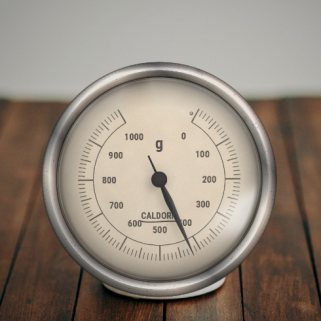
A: 420 g
